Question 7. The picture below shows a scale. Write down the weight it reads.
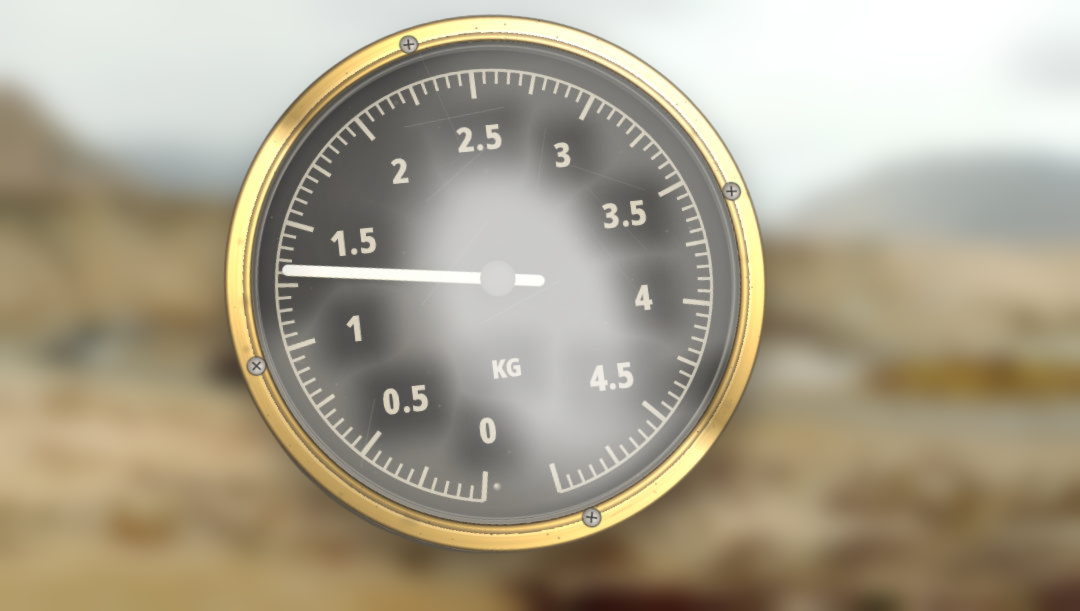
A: 1.3 kg
